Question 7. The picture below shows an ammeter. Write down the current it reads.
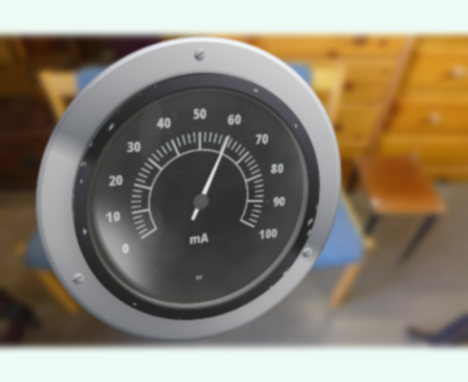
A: 60 mA
